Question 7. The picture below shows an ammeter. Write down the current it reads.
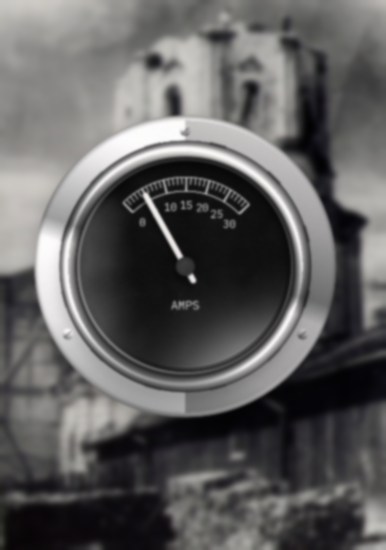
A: 5 A
